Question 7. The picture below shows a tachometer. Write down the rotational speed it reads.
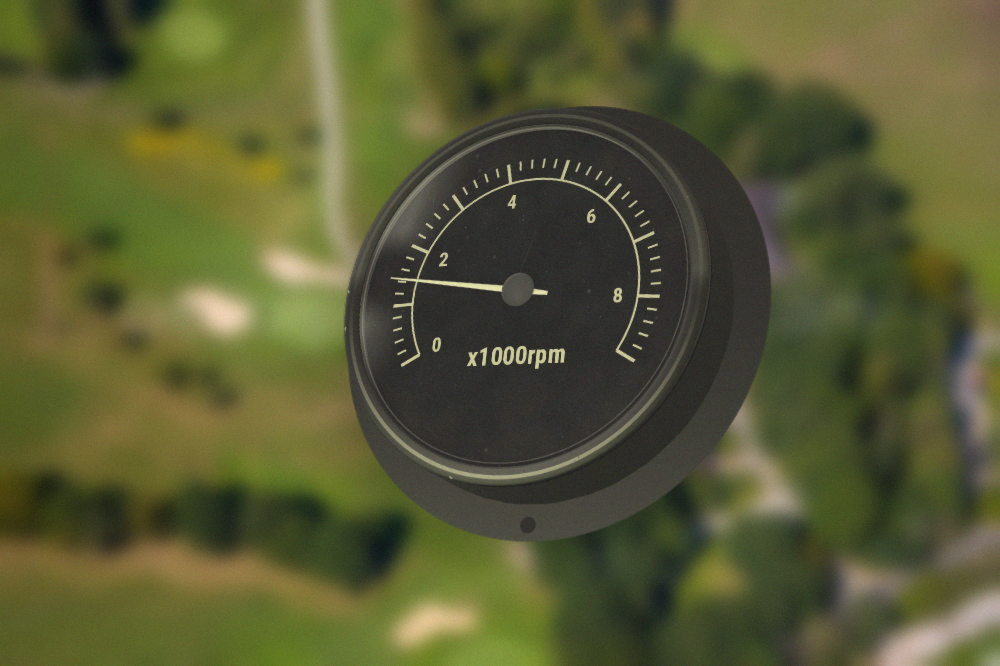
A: 1400 rpm
